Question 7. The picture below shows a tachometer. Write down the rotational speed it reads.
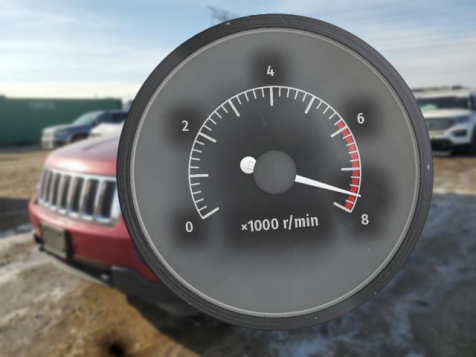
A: 7600 rpm
